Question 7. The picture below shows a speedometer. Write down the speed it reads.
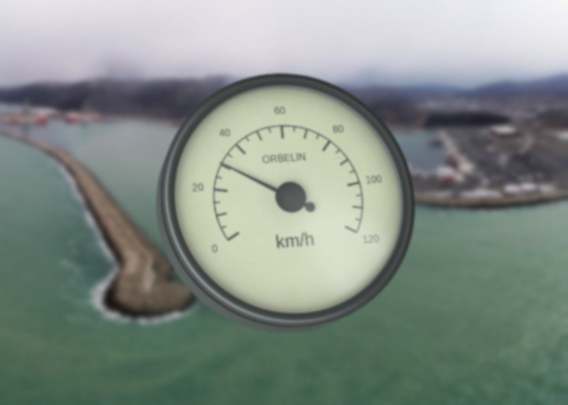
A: 30 km/h
